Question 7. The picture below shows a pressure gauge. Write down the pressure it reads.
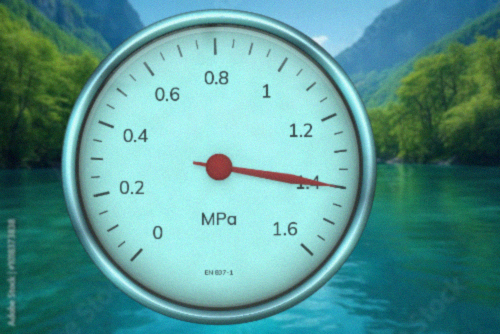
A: 1.4 MPa
